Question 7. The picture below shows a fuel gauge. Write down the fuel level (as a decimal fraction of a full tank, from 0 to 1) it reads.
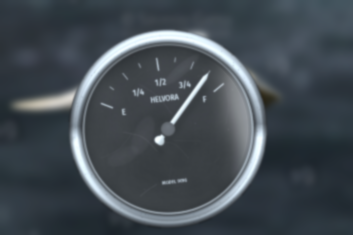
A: 0.875
